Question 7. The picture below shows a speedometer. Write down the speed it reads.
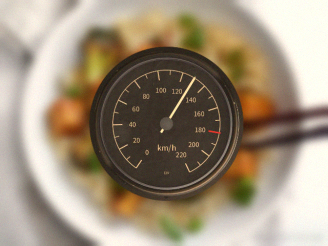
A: 130 km/h
